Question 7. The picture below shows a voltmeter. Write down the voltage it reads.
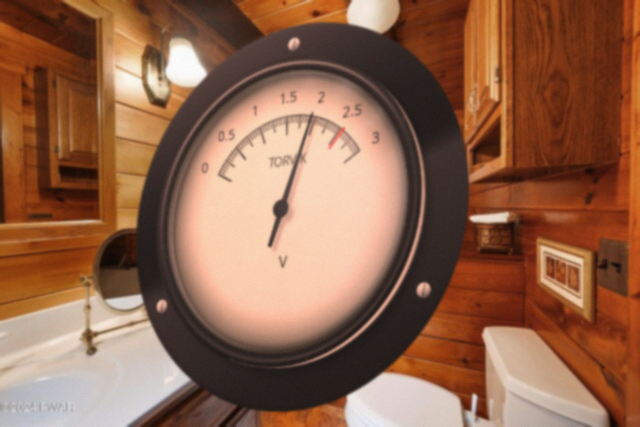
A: 2 V
